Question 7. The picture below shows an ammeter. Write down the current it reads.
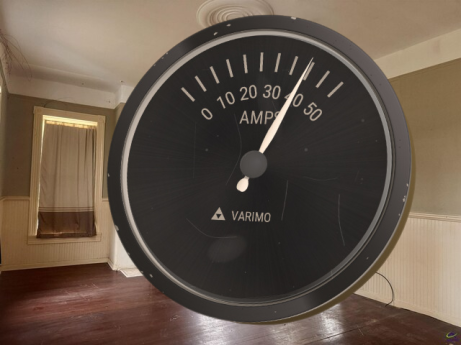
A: 40 A
